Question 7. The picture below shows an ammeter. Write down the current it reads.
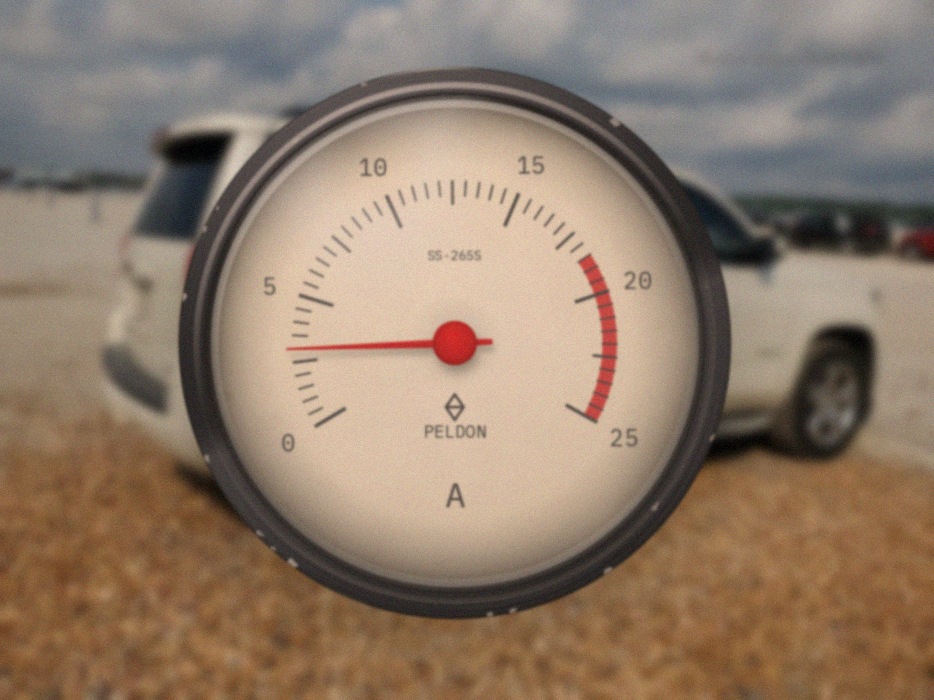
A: 3 A
